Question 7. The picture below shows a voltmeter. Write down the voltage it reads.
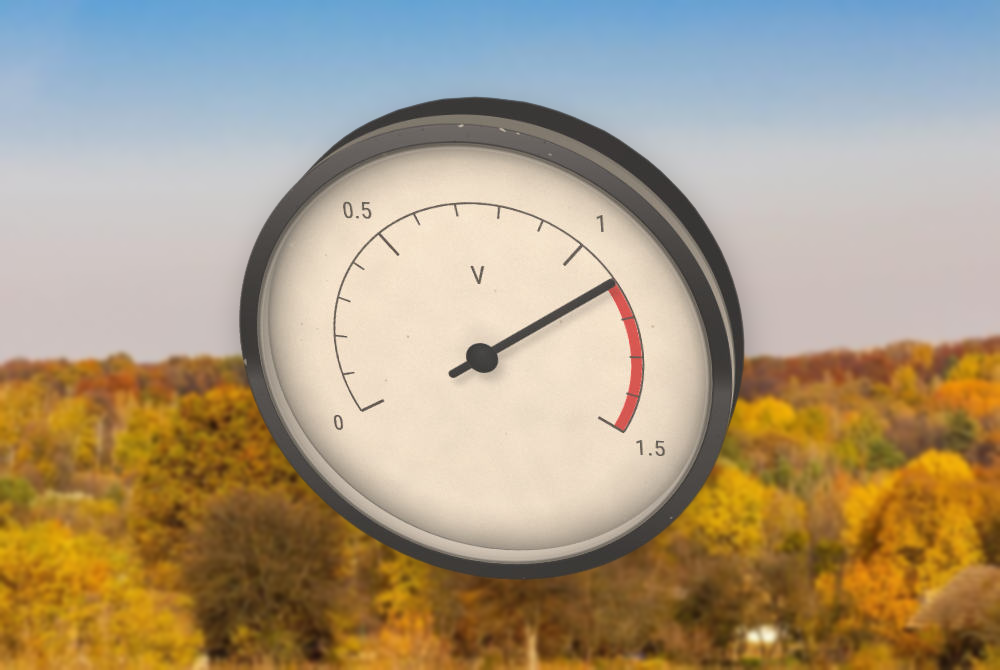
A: 1.1 V
